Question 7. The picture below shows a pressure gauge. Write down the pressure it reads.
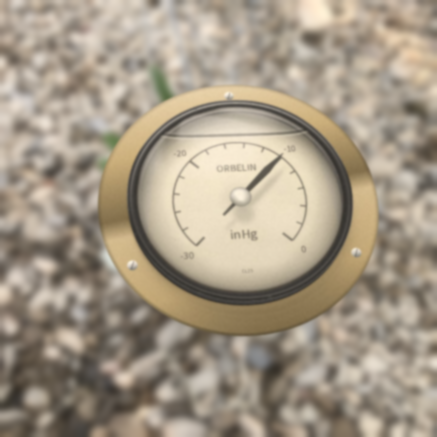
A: -10 inHg
